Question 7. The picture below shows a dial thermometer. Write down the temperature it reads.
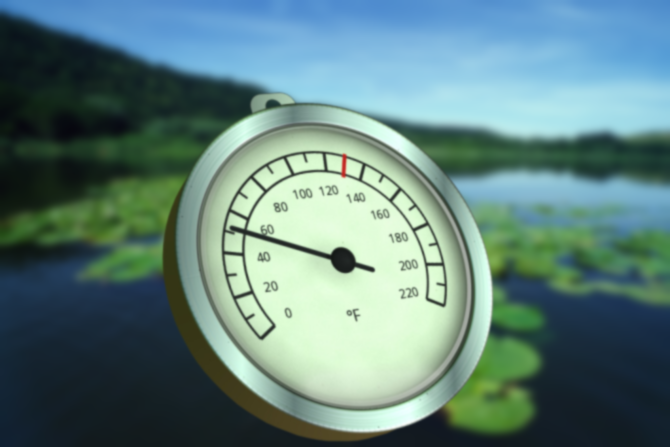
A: 50 °F
